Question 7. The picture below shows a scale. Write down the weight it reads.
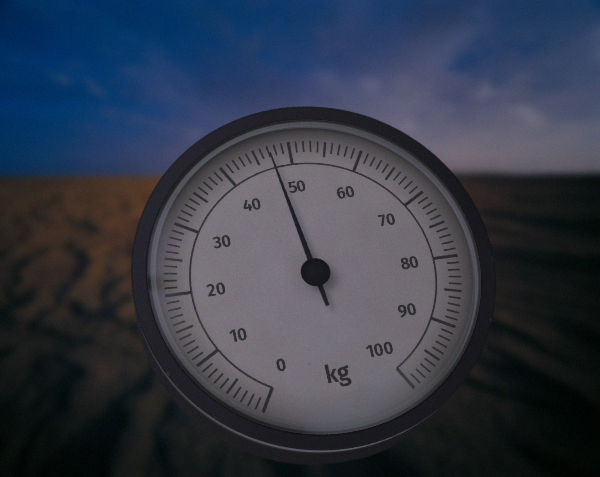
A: 47 kg
